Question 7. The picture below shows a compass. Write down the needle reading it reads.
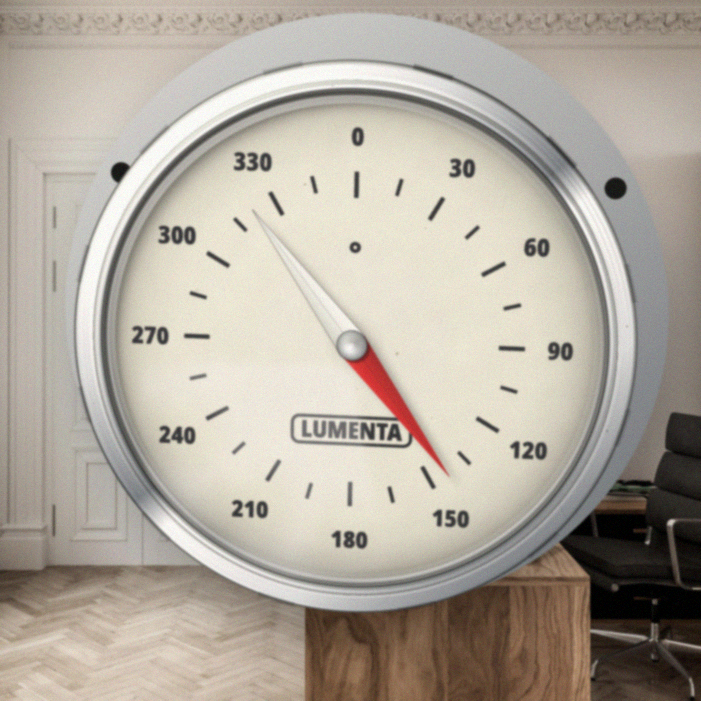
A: 142.5 °
